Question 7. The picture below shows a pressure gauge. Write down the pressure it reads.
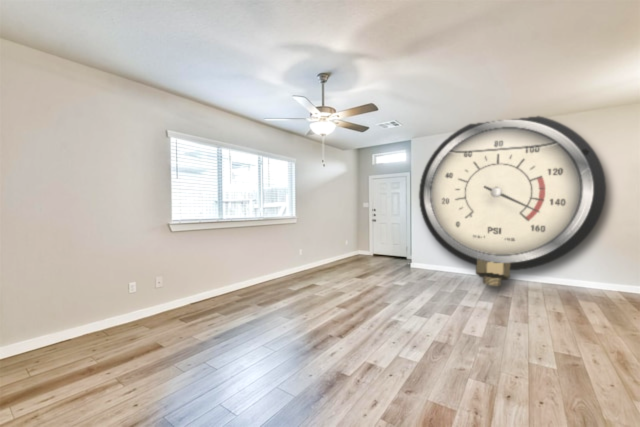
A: 150 psi
